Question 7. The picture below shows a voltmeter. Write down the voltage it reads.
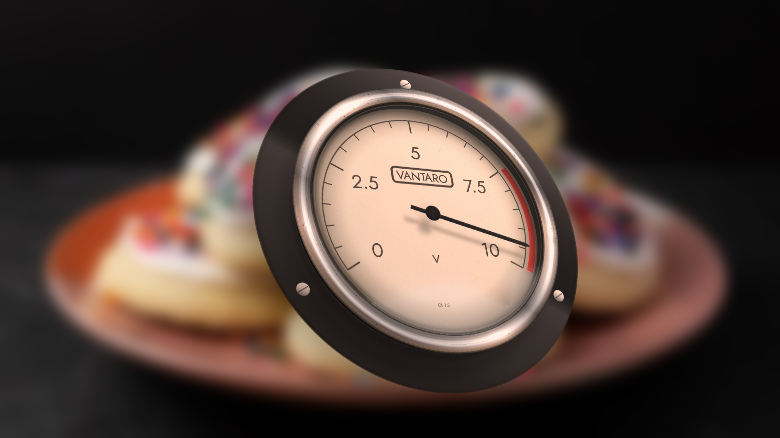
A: 9.5 V
